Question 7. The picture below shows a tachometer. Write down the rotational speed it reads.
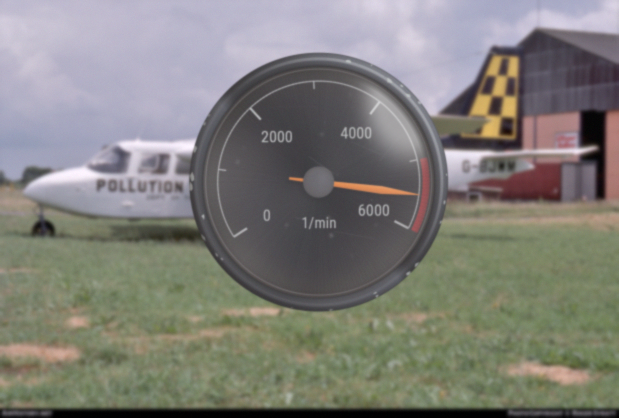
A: 5500 rpm
